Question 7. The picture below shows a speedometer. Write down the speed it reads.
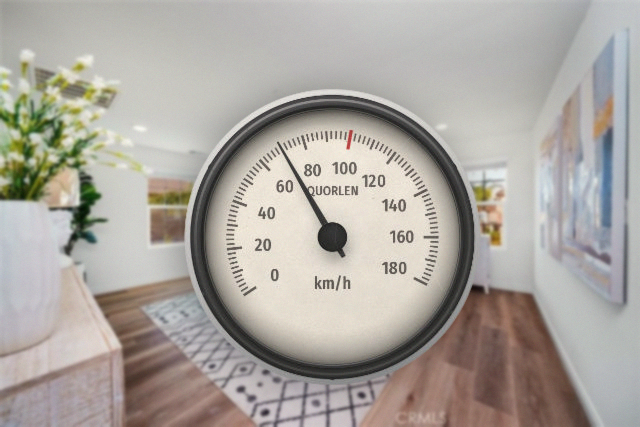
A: 70 km/h
